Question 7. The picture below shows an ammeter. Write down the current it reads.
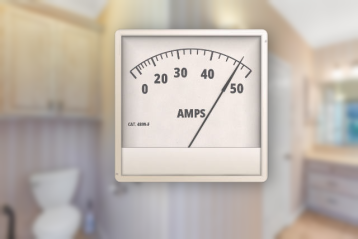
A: 47 A
